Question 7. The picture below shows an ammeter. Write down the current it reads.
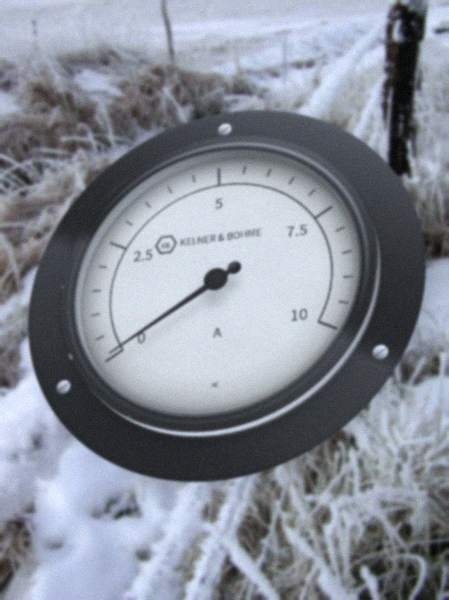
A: 0 A
